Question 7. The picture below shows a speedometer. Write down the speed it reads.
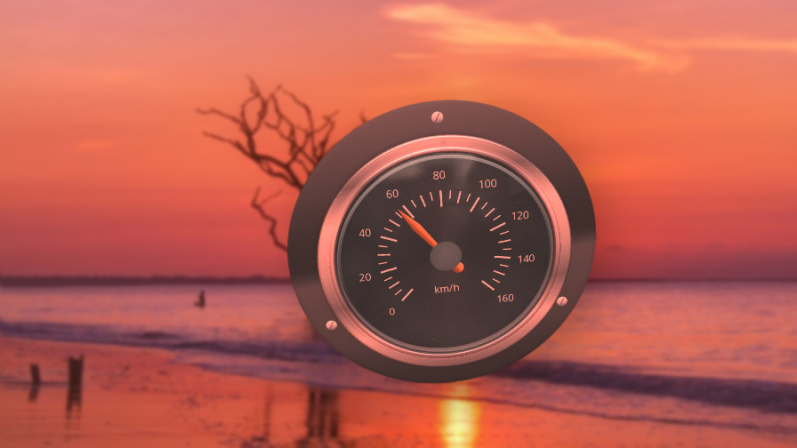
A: 57.5 km/h
